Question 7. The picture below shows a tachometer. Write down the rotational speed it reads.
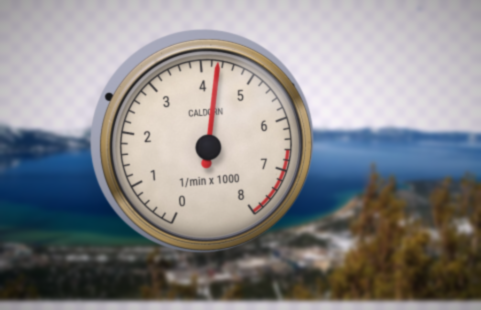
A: 4300 rpm
